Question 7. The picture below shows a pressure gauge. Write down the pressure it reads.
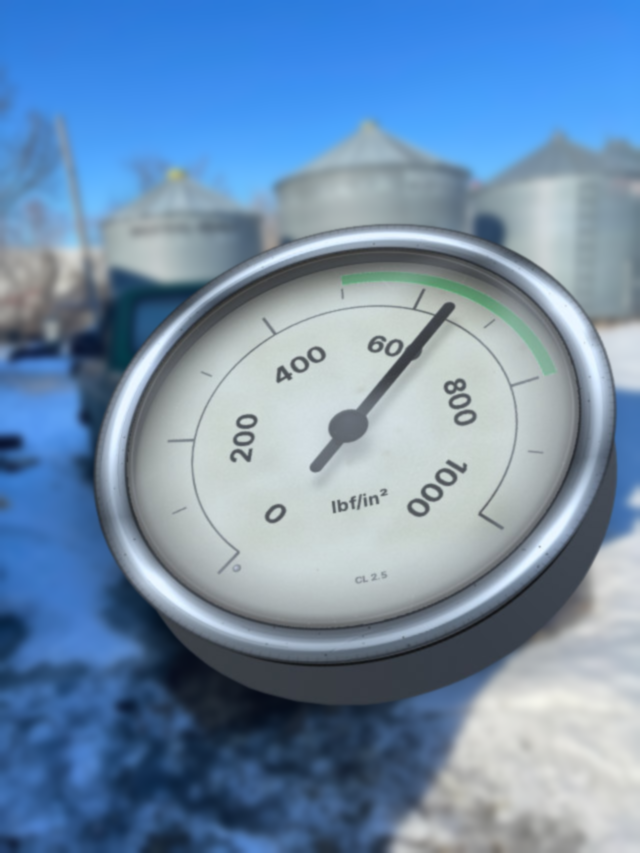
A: 650 psi
